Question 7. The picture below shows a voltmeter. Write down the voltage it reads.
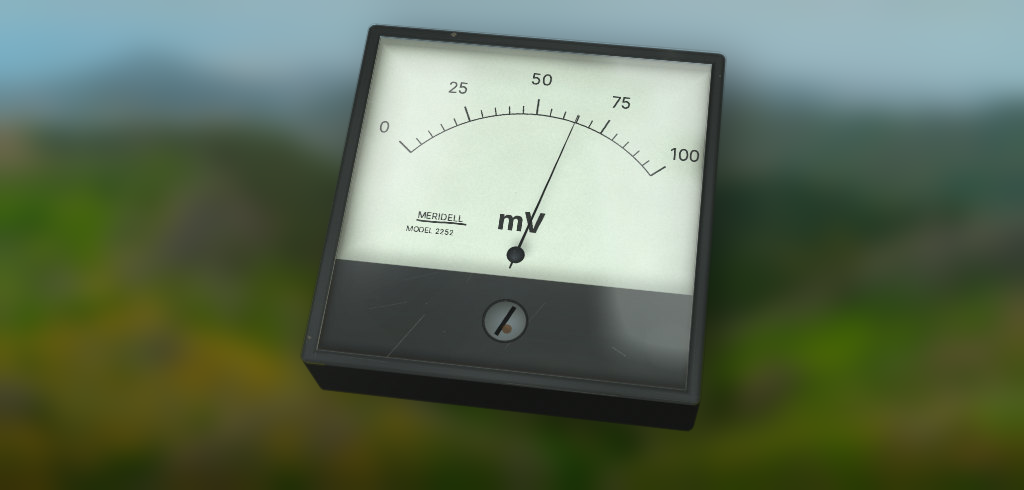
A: 65 mV
